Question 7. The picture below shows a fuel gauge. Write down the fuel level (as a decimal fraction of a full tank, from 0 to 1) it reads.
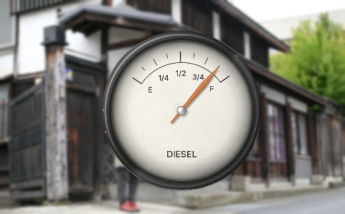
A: 0.875
